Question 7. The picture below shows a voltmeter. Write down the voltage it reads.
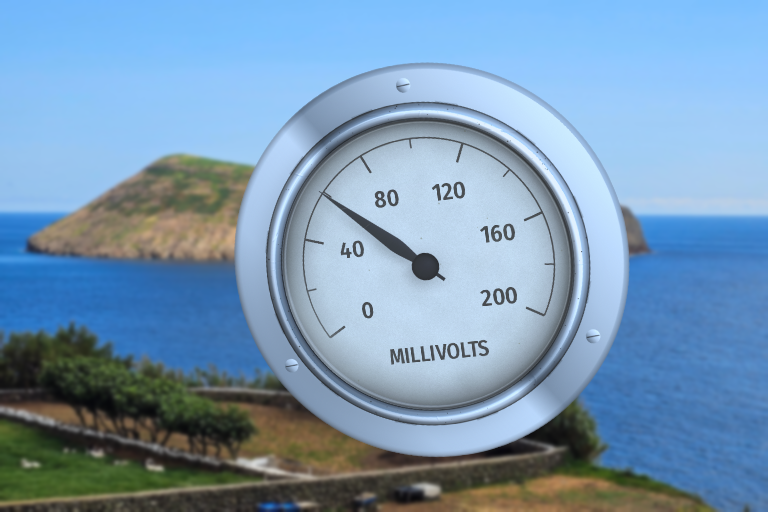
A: 60 mV
